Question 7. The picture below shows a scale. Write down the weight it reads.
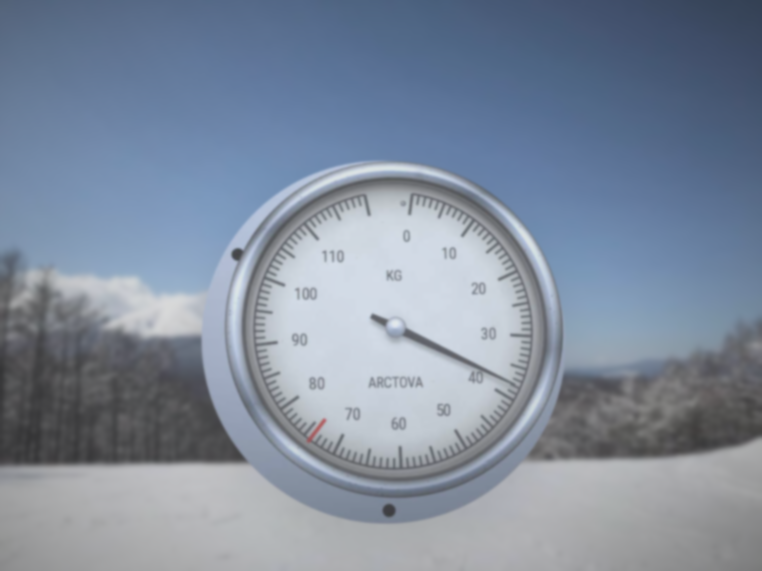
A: 38 kg
